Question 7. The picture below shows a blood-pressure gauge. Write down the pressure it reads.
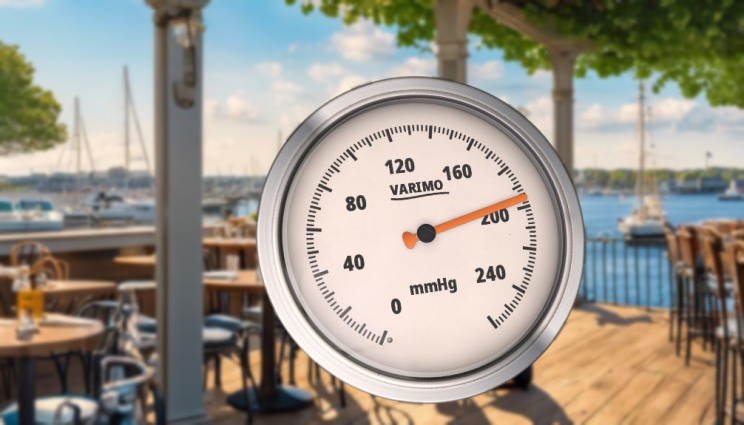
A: 196 mmHg
